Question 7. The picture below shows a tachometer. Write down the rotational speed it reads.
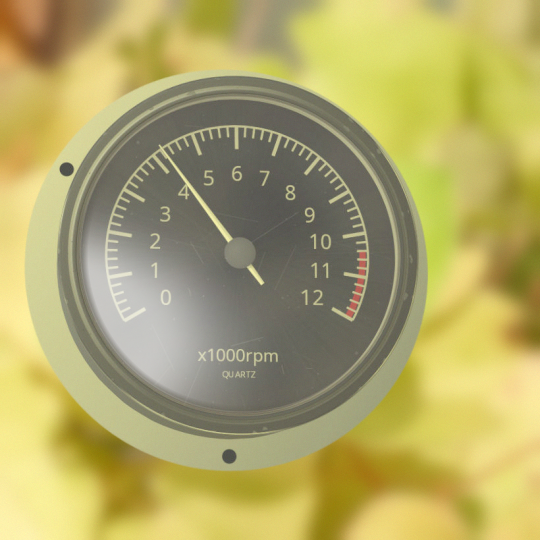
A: 4200 rpm
